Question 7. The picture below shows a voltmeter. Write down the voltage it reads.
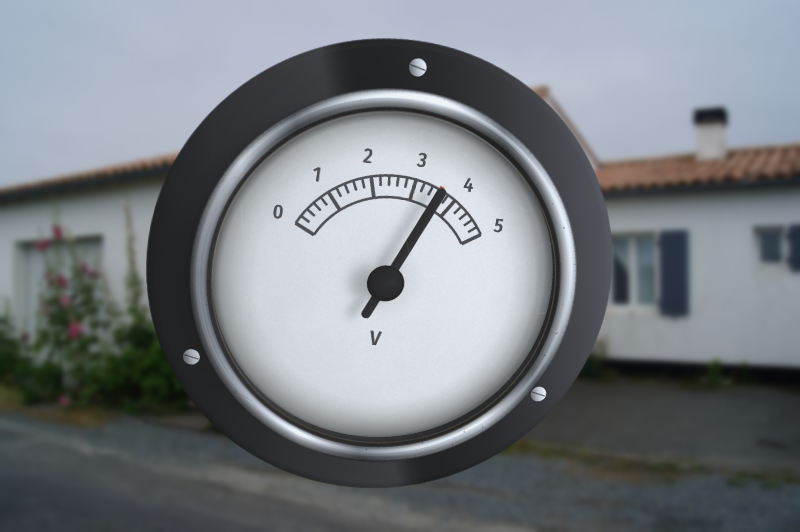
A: 3.6 V
